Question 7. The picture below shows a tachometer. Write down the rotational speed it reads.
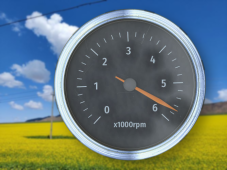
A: 5700 rpm
